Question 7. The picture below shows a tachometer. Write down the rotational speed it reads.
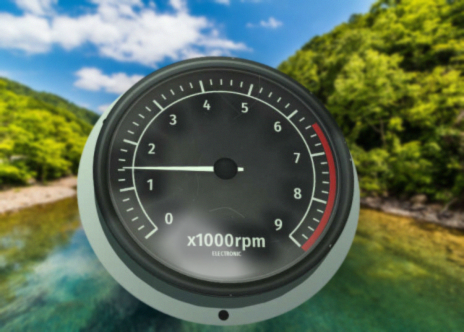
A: 1400 rpm
